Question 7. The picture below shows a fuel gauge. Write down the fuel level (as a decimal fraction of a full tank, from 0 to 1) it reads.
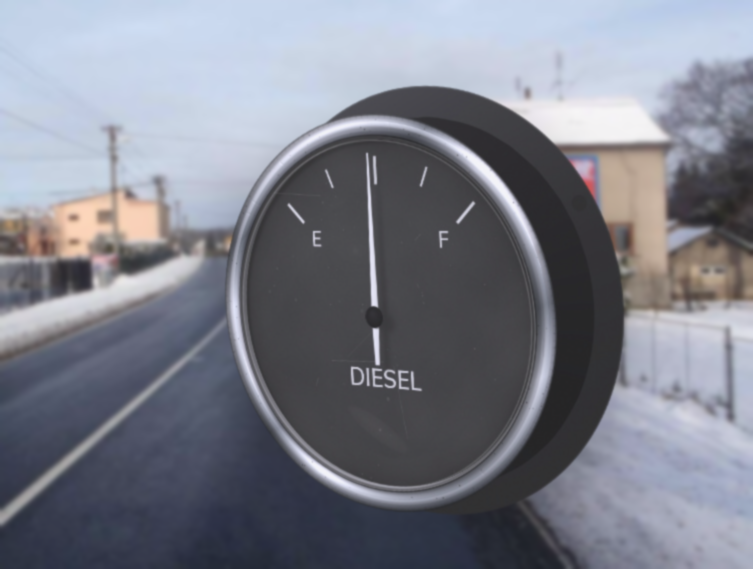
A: 0.5
